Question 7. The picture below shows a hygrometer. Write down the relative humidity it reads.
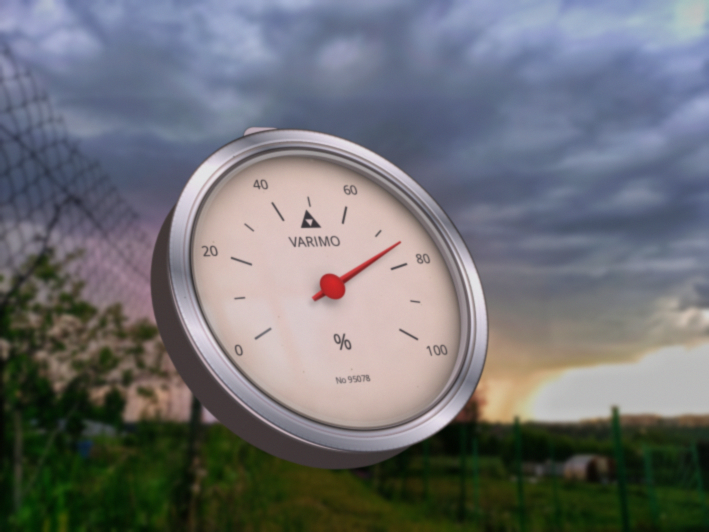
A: 75 %
